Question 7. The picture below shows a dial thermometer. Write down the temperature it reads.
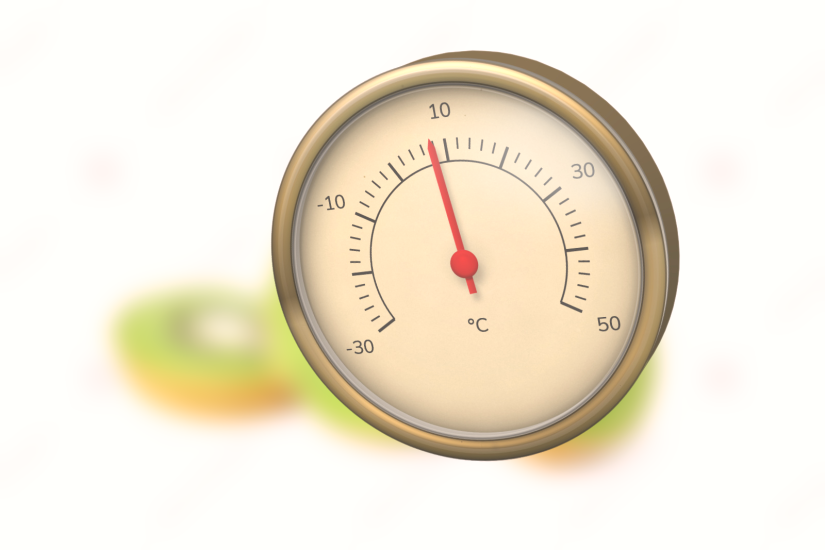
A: 8 °C
